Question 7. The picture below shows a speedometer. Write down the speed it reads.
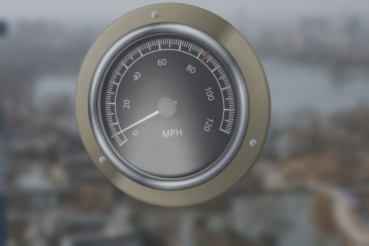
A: 5 mph
